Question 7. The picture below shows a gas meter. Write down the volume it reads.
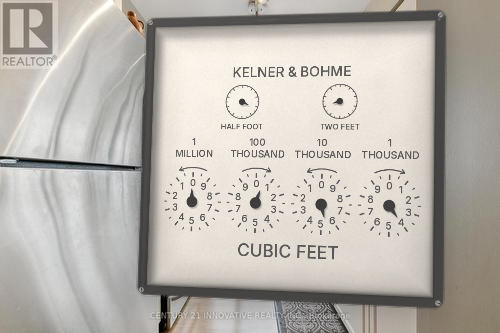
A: 5400 ft³
